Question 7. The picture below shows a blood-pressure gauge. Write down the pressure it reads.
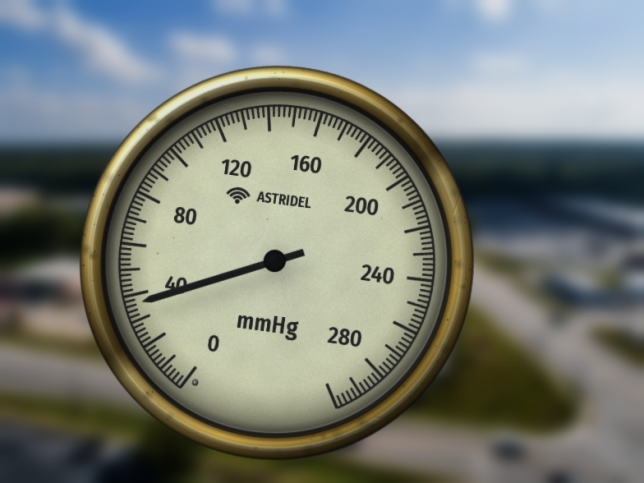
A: 36 mmHg
